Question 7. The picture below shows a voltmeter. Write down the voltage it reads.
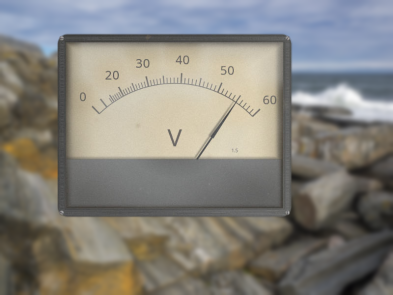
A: 55 V
